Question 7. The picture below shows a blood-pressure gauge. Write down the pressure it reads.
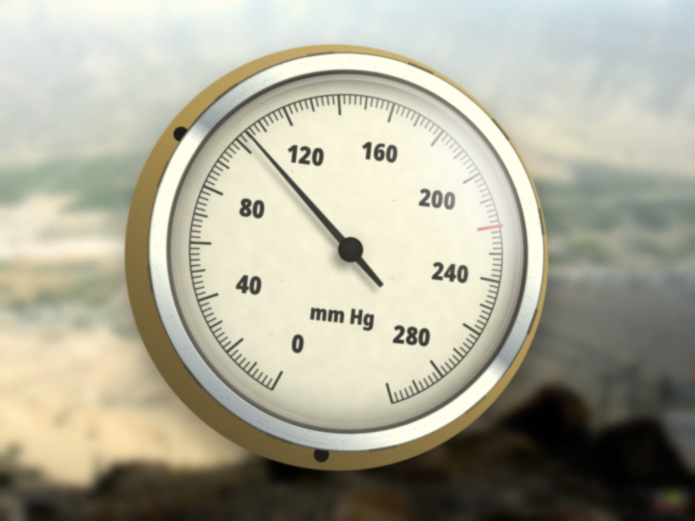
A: 104 mmHg
